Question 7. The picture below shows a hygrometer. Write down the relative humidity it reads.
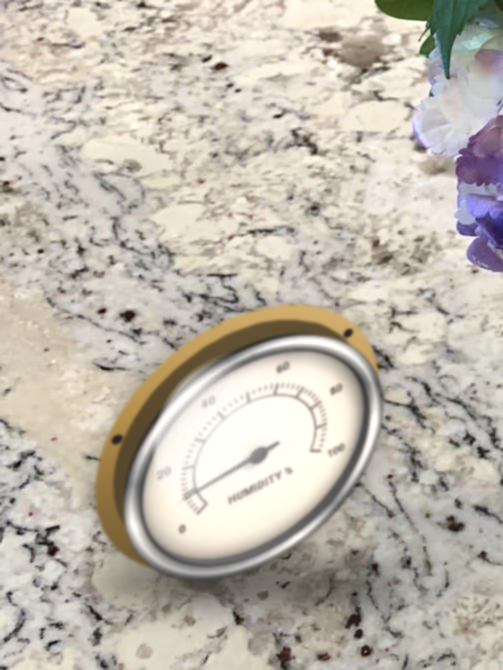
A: 10 %
